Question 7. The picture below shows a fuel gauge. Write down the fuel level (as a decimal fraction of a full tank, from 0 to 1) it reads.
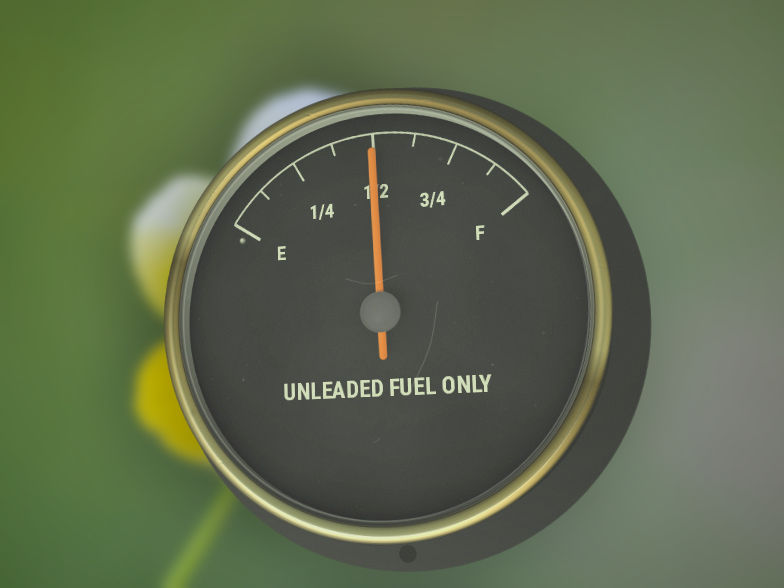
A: 0.5
